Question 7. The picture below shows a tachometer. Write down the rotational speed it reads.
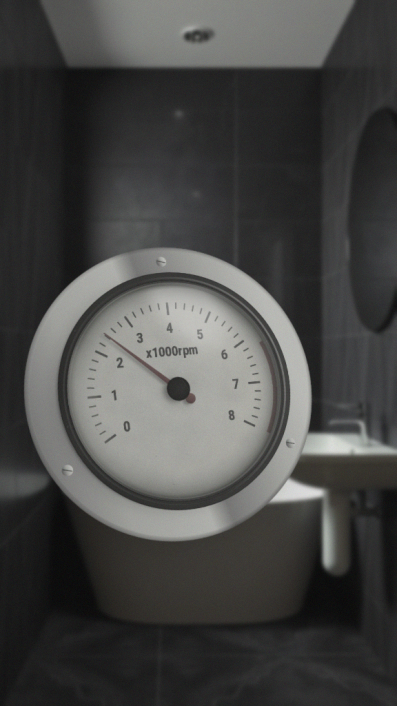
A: 2400 rpm
